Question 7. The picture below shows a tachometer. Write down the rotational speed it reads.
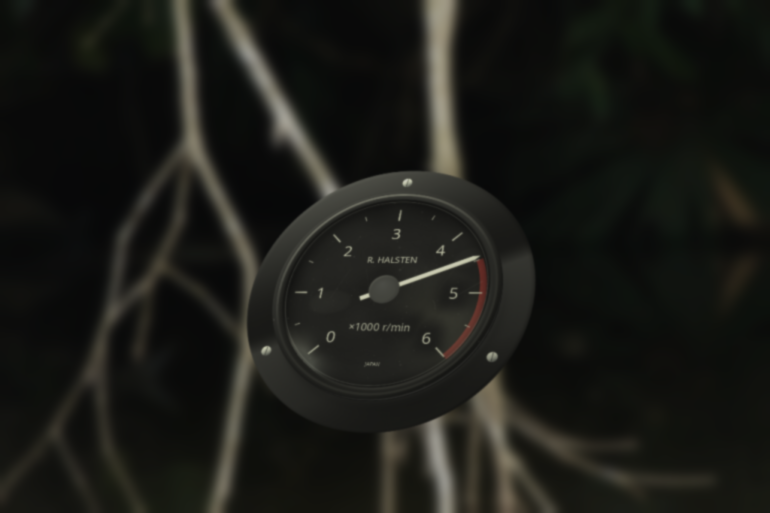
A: 4500 rpm
